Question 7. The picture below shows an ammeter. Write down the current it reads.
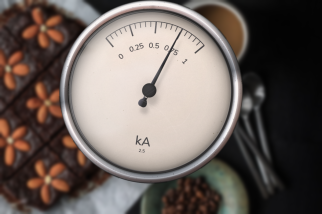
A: 0.75 kA
